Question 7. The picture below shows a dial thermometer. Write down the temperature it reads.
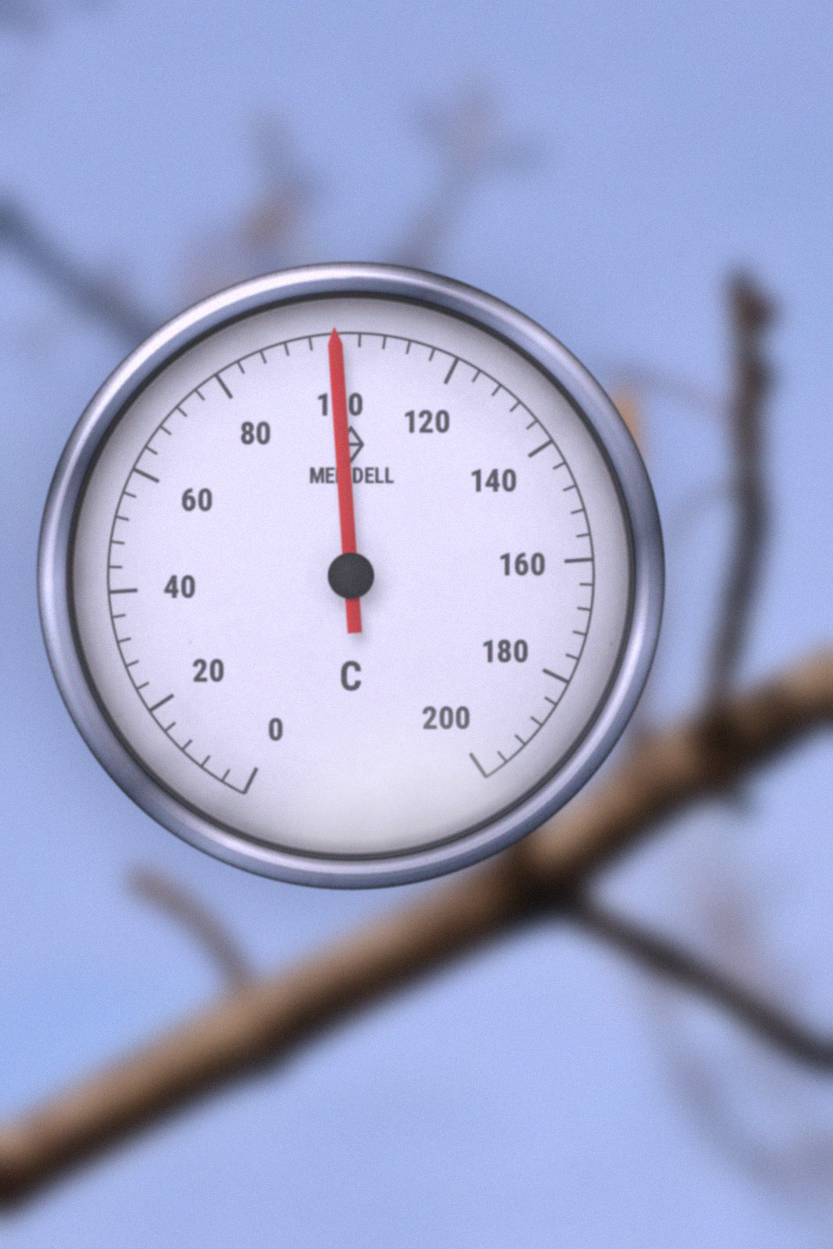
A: 100 °C
